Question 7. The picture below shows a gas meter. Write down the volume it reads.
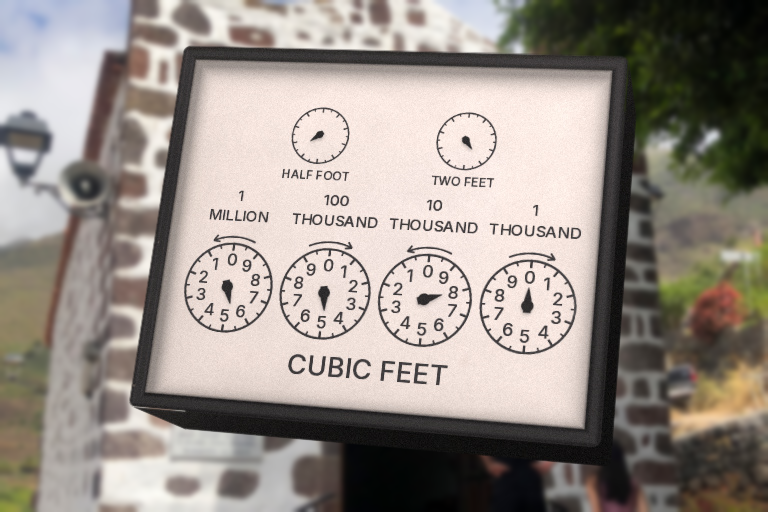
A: 548000 ft³
